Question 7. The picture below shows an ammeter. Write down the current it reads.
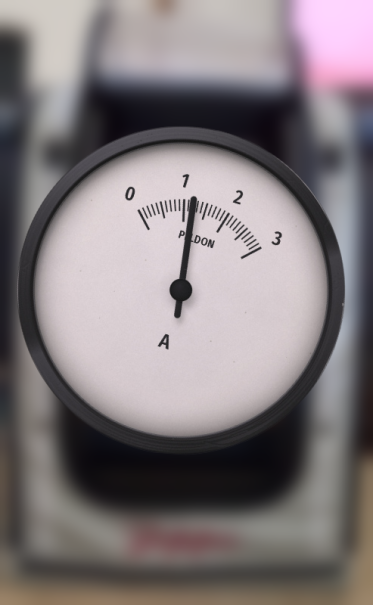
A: 1.2 A
